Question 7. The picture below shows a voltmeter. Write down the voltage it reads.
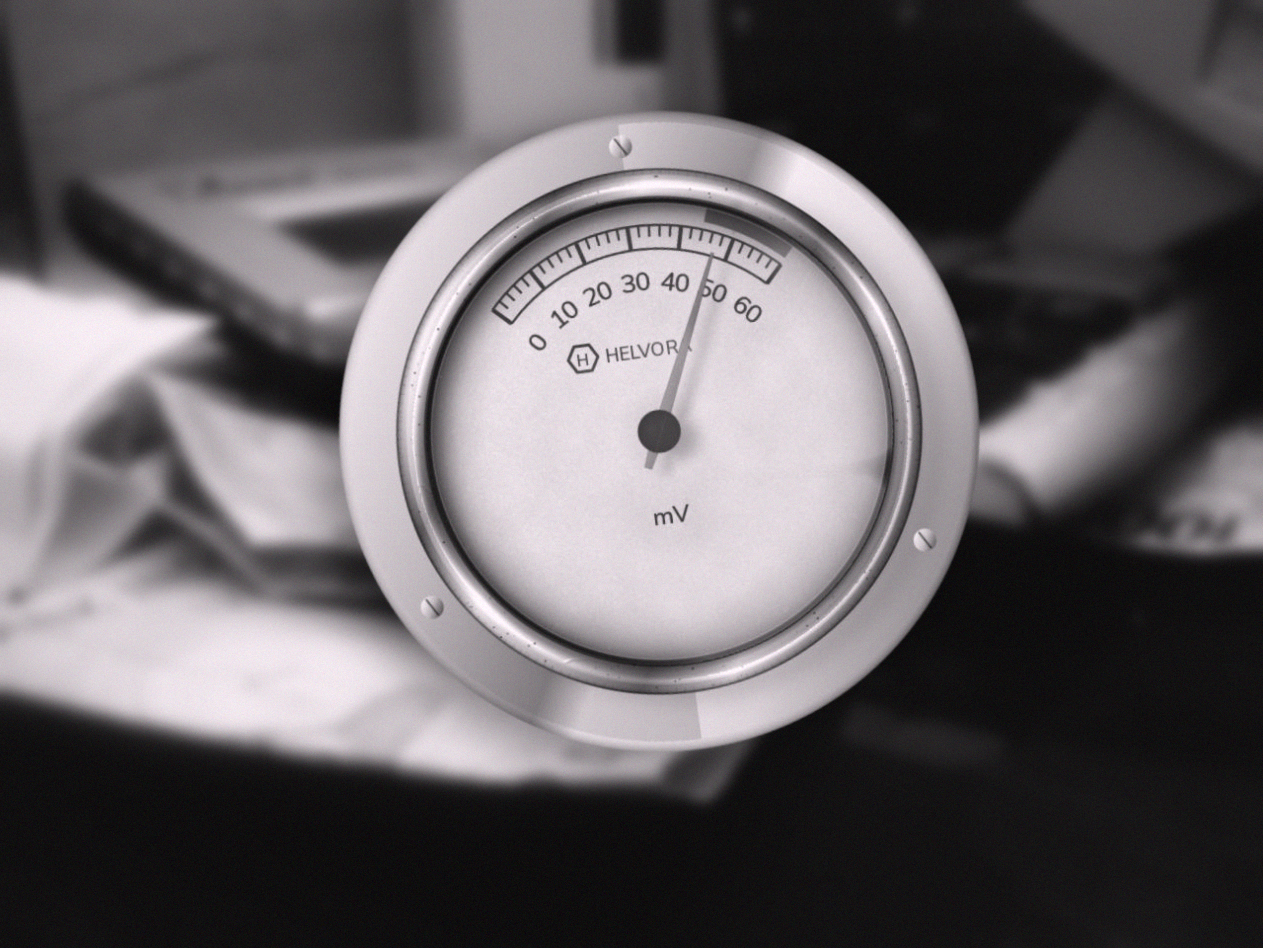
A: 47 mV
